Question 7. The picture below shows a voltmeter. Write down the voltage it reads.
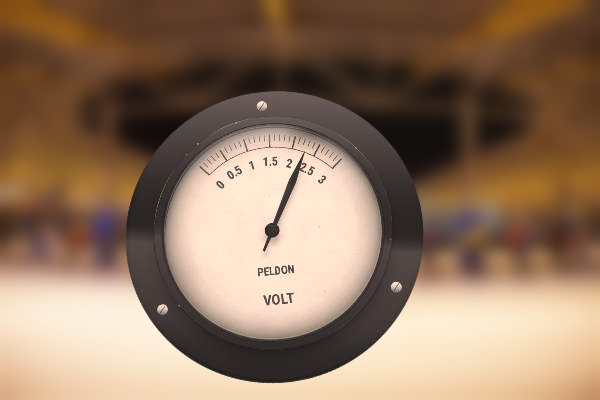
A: 2.3 V
